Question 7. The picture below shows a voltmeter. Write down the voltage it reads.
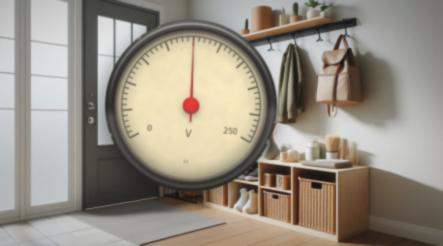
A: 125 V
